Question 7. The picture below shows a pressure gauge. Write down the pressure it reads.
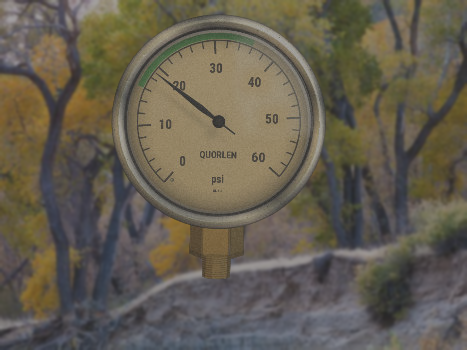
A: 19 psi
